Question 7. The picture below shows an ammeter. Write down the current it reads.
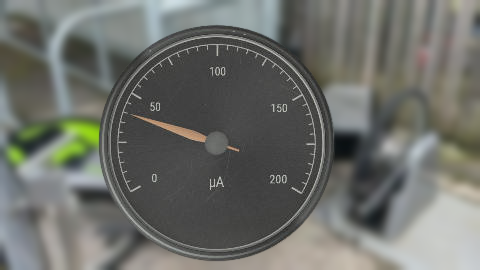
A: 40 µA
